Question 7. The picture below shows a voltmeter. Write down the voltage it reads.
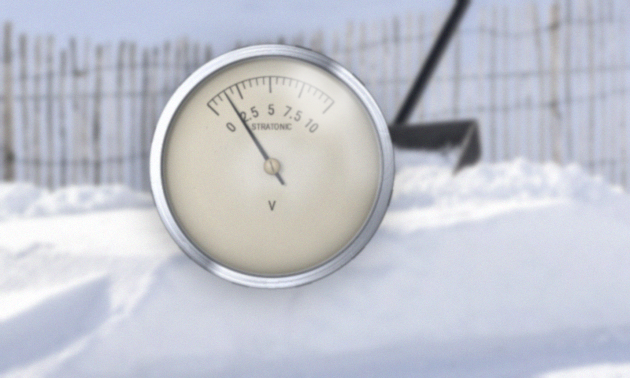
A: 1.5 V
